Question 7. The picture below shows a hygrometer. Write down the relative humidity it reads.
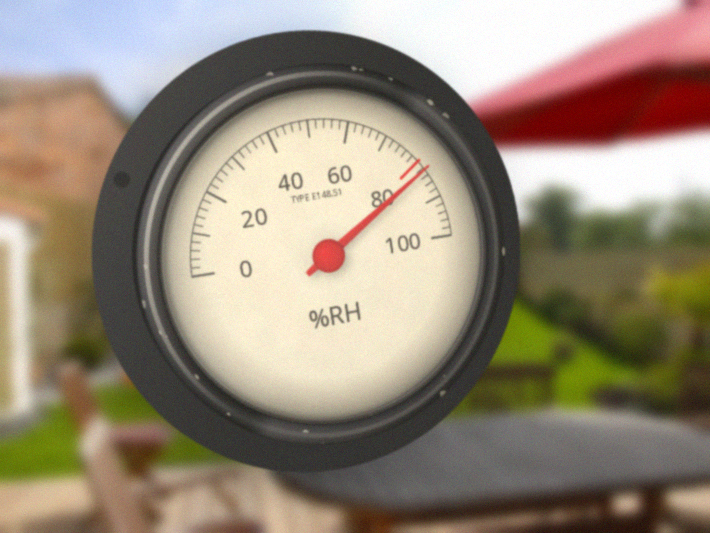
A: 82 %
